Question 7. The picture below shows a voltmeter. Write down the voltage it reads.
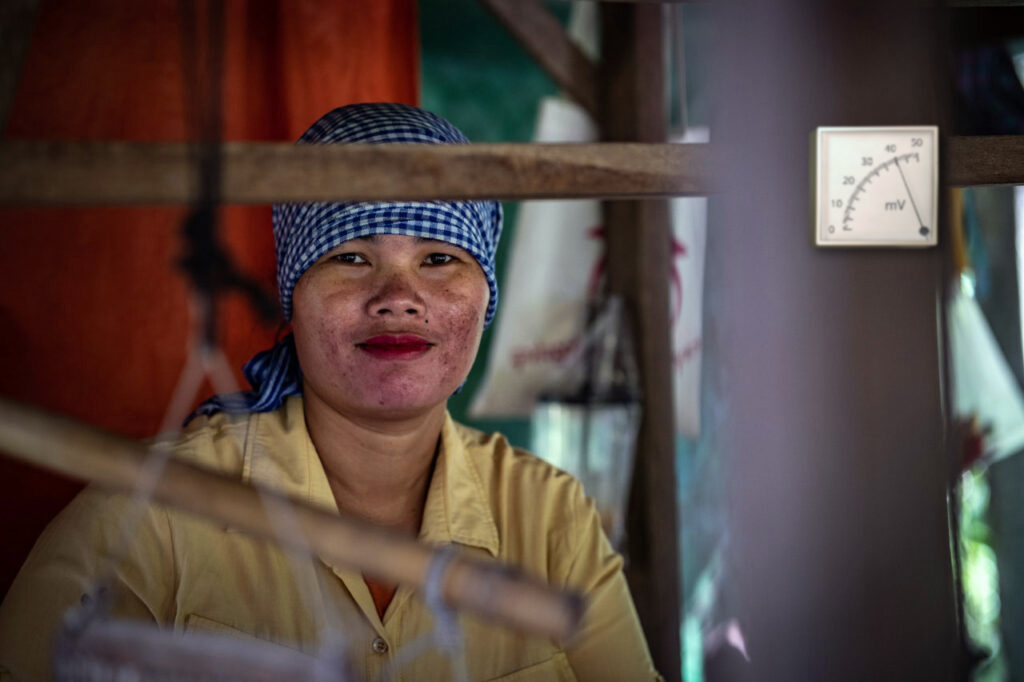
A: 40 mV
